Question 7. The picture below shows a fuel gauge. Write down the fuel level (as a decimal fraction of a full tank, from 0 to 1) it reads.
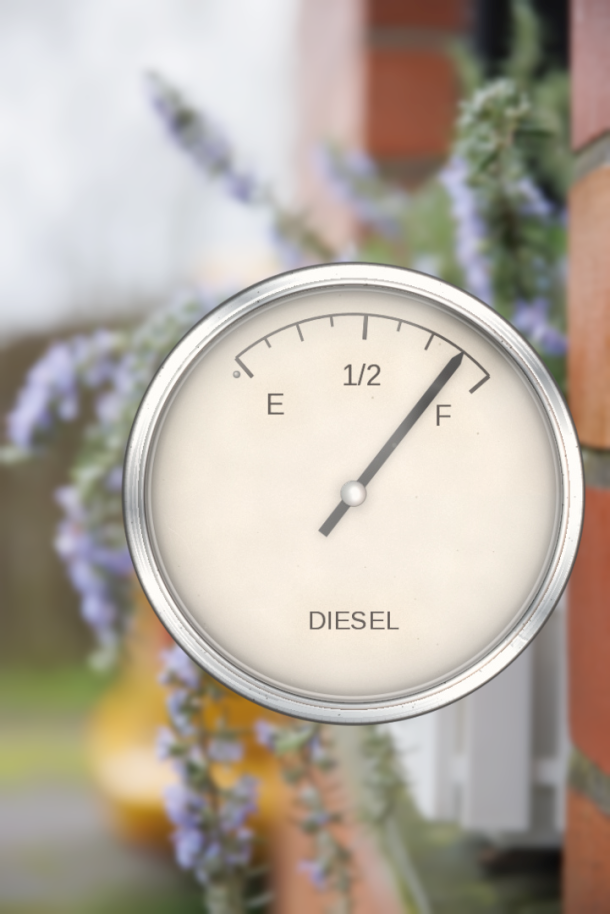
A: 0.875
